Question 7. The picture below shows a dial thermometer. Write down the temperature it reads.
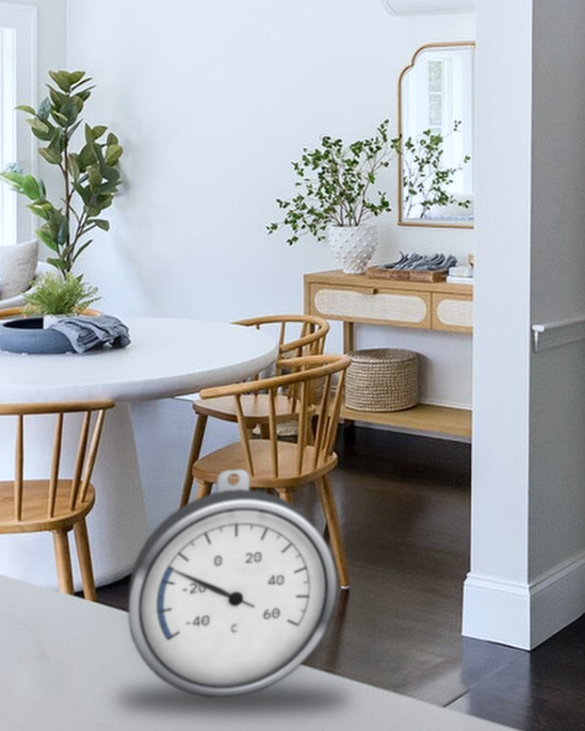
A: -15 °C
